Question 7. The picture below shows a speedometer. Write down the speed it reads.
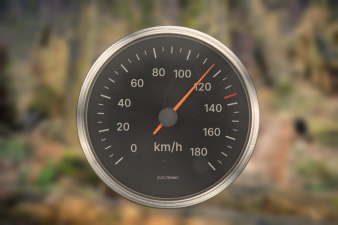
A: 115 km/h
